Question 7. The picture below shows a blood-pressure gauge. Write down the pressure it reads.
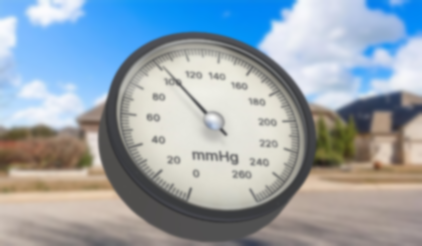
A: 100 mmHg
